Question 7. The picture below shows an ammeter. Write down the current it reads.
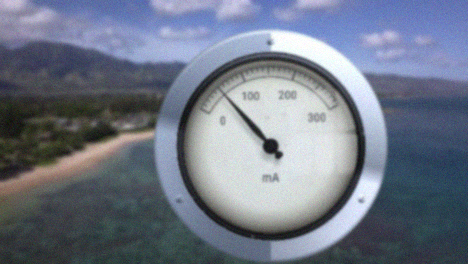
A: 50 mA
